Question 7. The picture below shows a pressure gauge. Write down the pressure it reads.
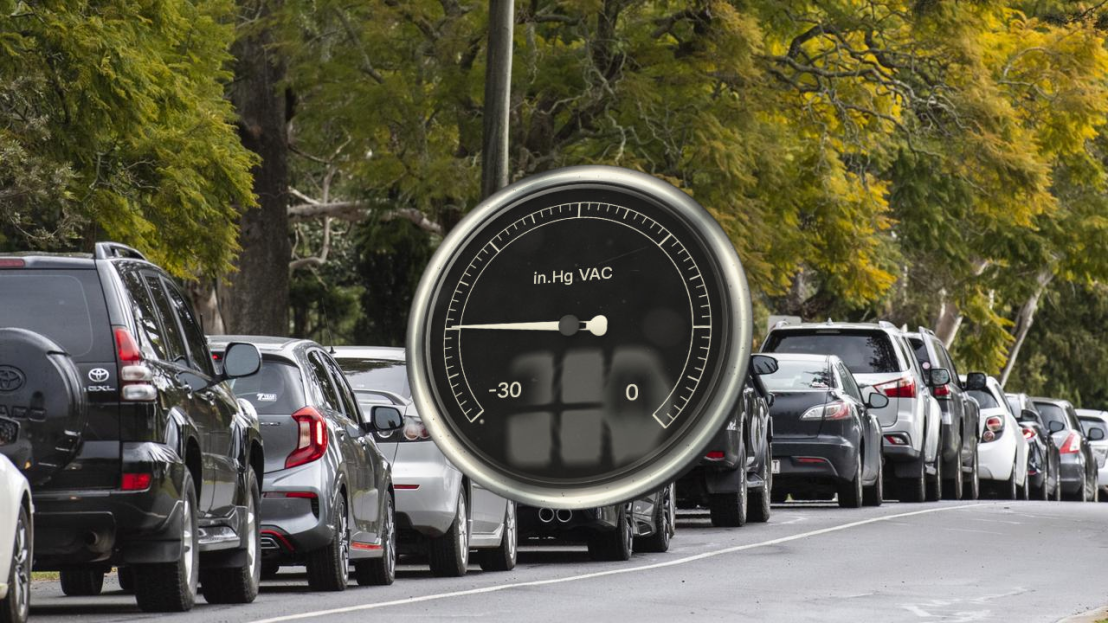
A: -25 inHg
